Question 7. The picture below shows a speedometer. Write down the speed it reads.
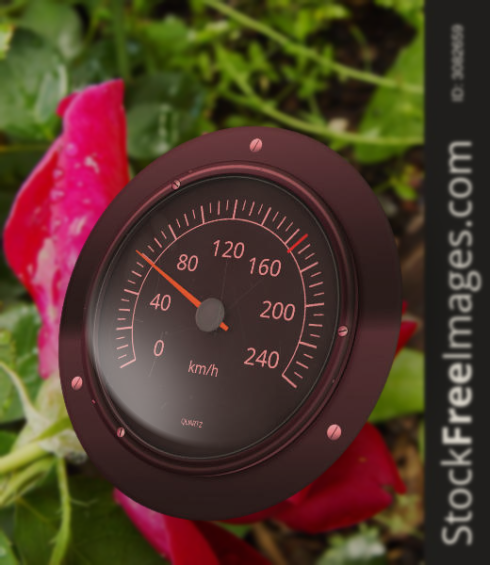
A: 60 km/h
